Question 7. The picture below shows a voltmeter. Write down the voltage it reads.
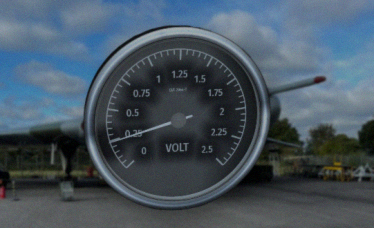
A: 0.25 V
